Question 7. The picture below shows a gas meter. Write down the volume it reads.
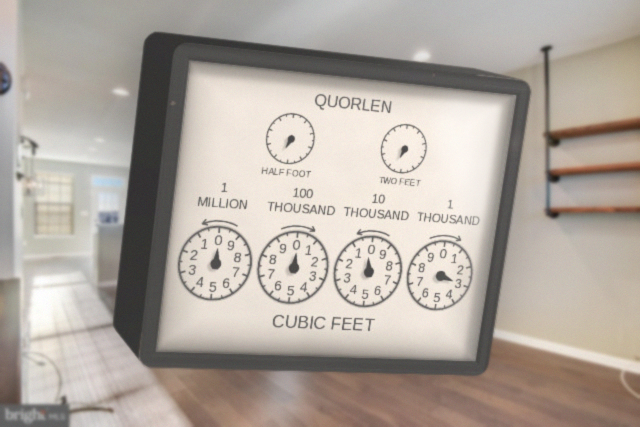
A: 300 ft³
